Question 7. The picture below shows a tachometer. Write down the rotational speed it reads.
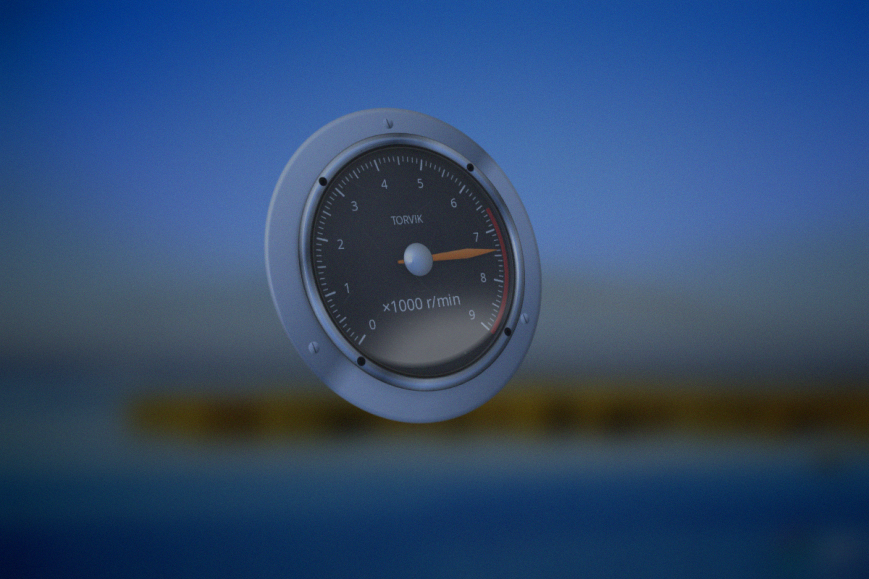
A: 7400 rpm
